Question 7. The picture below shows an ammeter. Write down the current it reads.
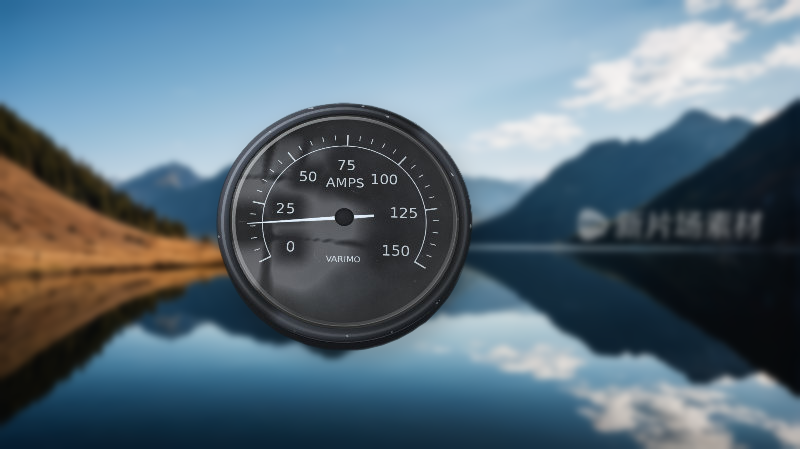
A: 15 A
